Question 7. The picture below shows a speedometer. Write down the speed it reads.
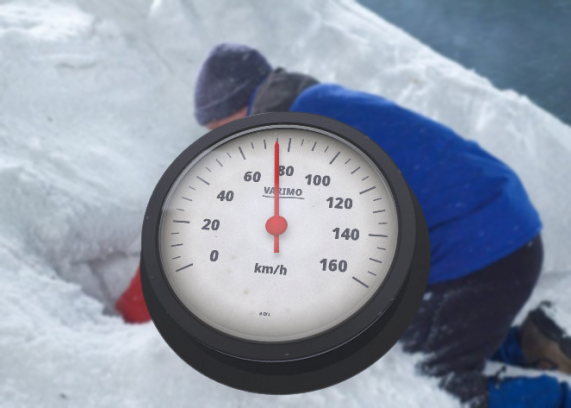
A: 75 km/h
